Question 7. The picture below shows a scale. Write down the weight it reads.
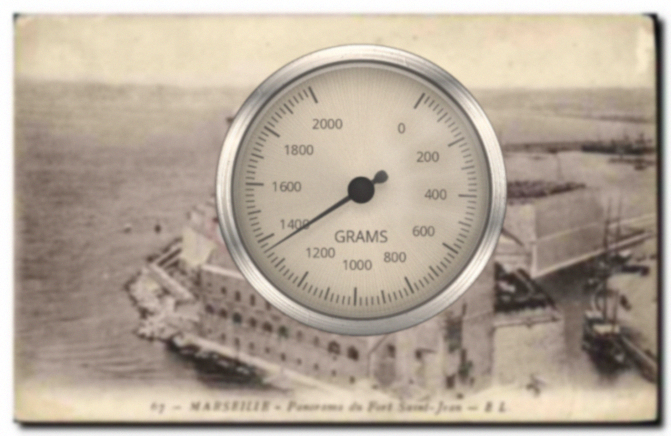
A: 1360 g
